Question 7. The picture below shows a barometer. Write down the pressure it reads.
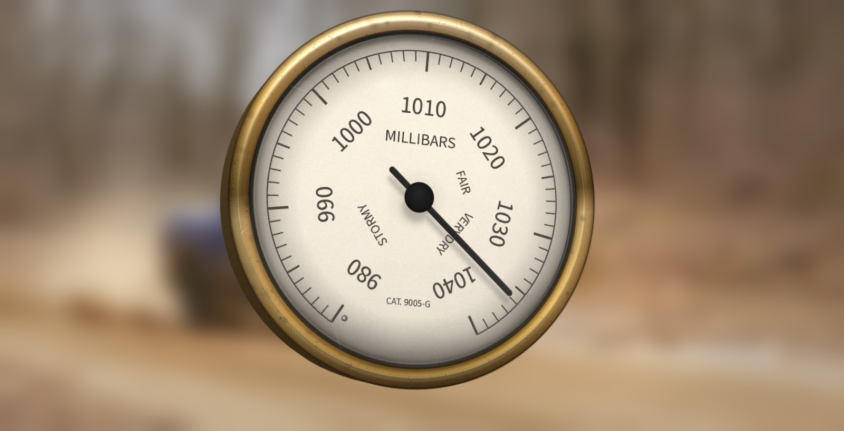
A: 1036 mbar
